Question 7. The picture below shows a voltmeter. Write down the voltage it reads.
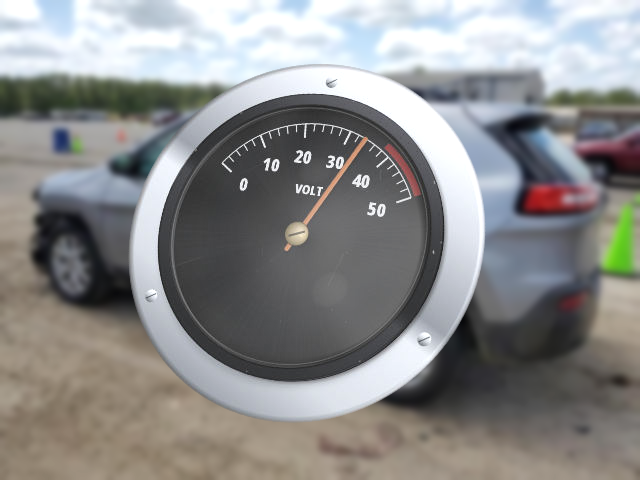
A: 34 V
